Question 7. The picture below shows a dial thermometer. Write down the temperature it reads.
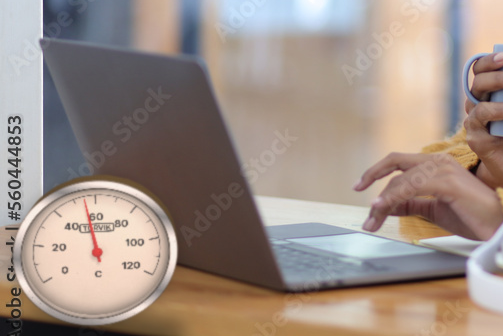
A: 55 °C
